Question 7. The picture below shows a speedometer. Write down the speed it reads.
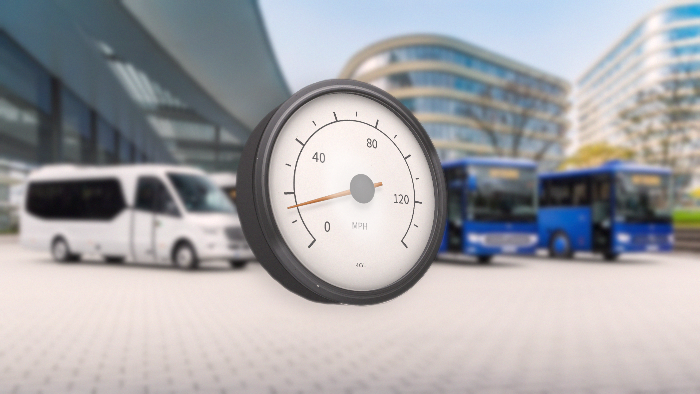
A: 15 mph
